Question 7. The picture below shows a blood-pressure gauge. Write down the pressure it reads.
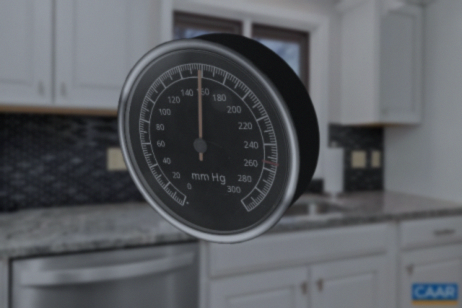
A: 160 mmHg
